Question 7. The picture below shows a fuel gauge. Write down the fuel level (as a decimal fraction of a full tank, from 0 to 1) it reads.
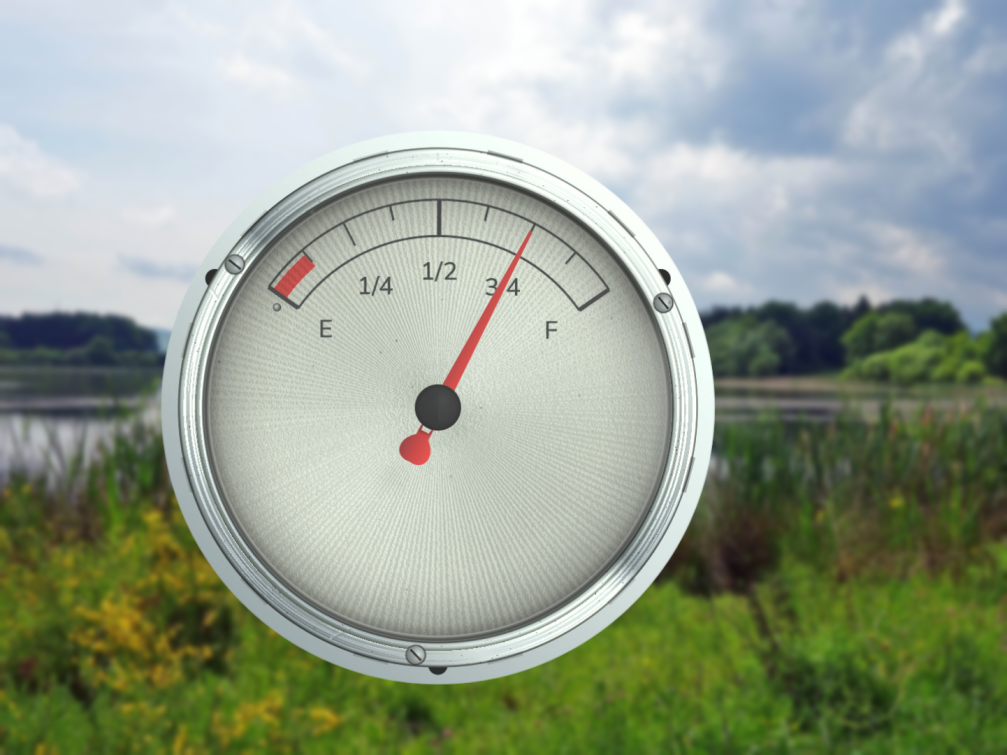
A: 0.75
